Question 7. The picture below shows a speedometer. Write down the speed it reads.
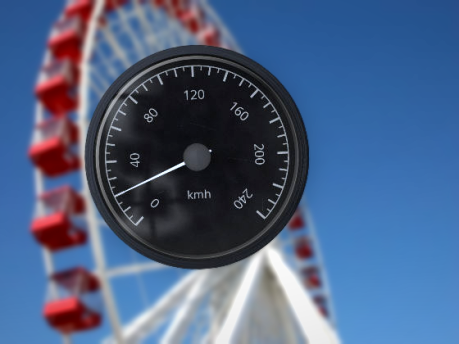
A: 20 km/h
